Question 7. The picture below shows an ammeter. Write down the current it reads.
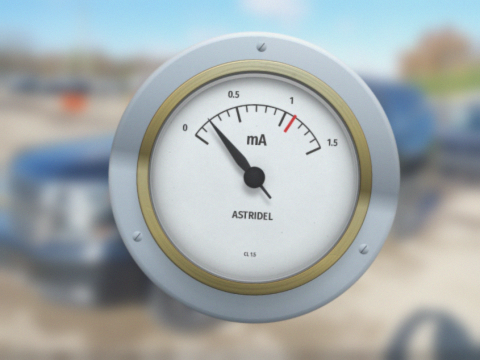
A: 0.2 mA
